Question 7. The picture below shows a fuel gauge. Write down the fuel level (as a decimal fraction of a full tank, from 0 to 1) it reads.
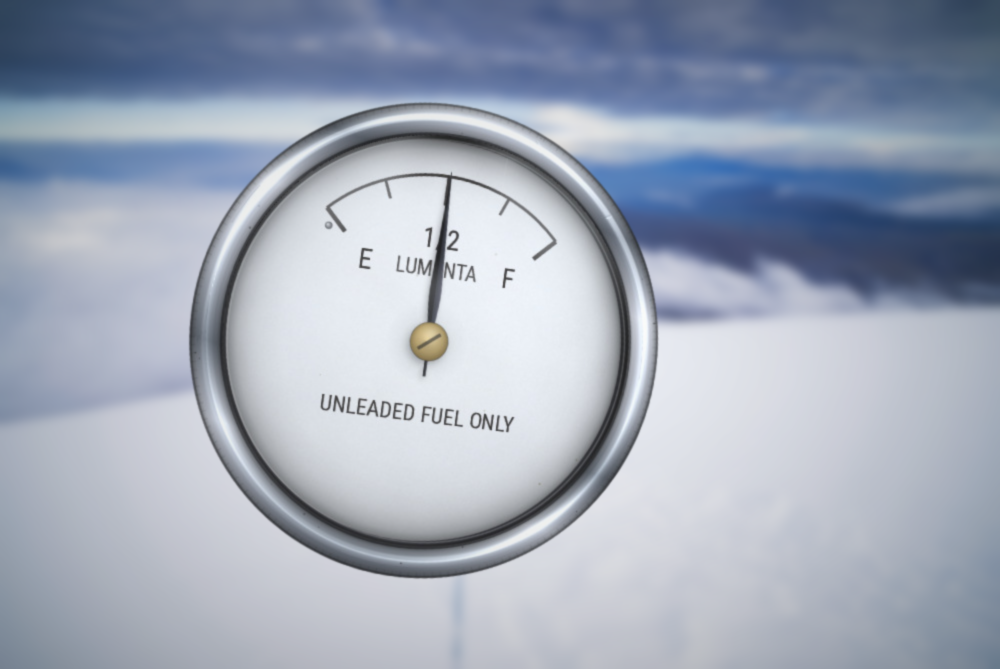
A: 0.5
